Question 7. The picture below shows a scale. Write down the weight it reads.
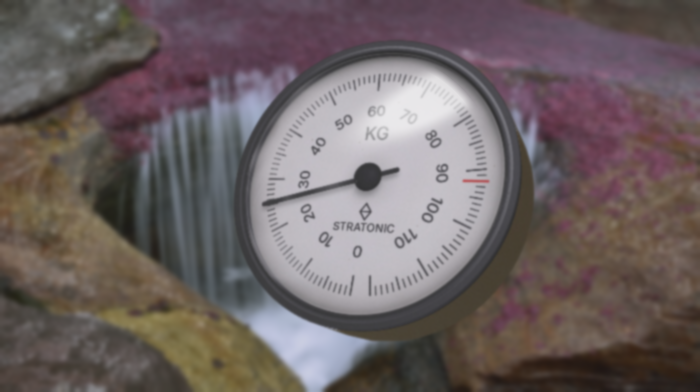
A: 25 kg
